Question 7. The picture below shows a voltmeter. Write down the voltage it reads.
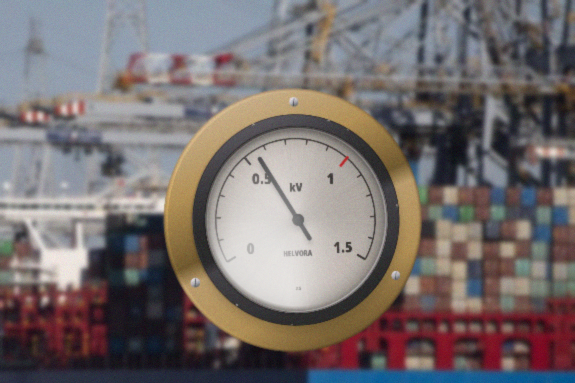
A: 0.55 kV
